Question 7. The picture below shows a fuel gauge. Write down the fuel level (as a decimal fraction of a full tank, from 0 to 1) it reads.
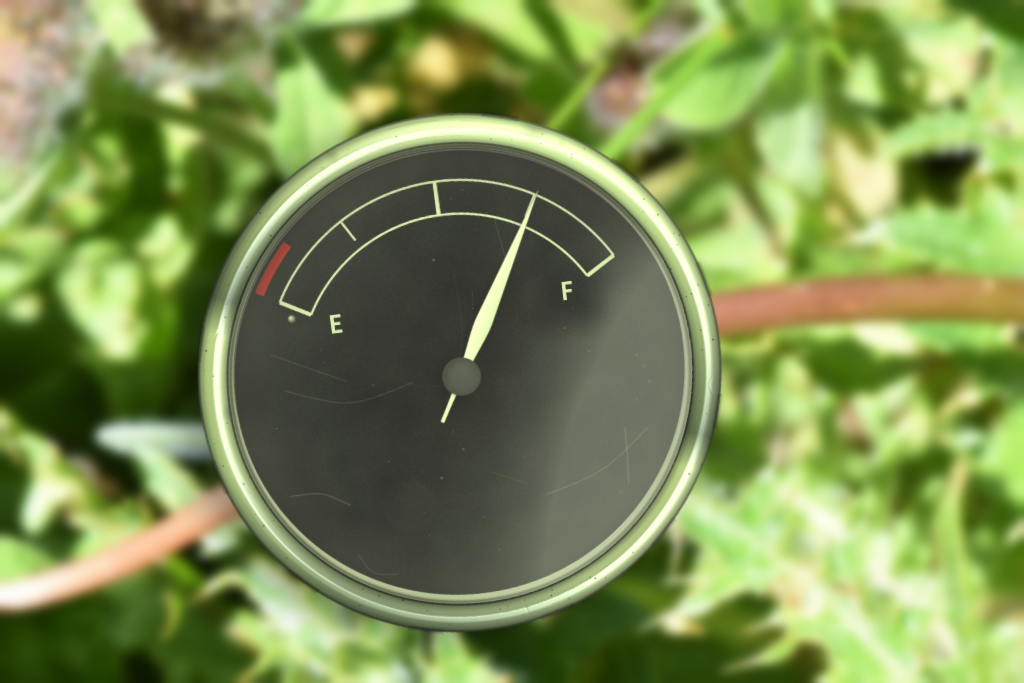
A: 0.75
